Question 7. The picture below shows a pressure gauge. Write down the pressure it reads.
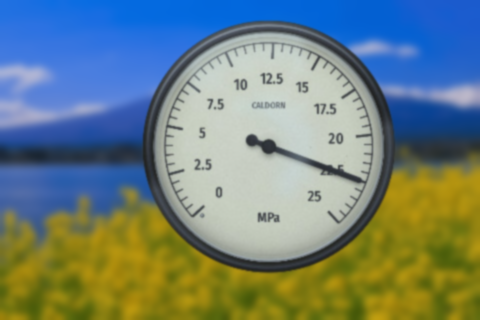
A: 22.5 MPa
